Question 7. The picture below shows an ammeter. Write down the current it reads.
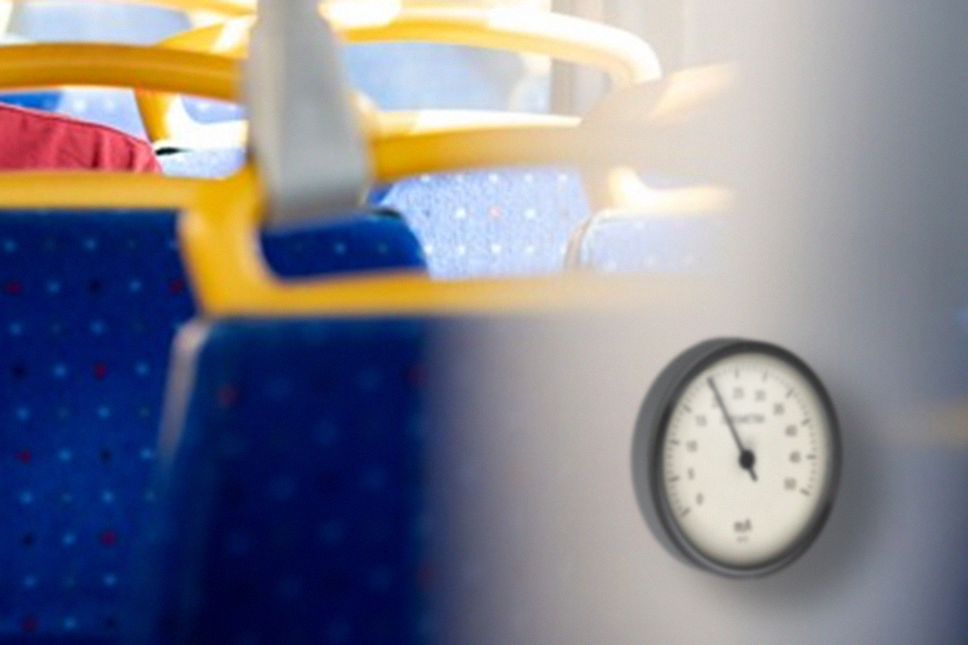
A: 20 mA
